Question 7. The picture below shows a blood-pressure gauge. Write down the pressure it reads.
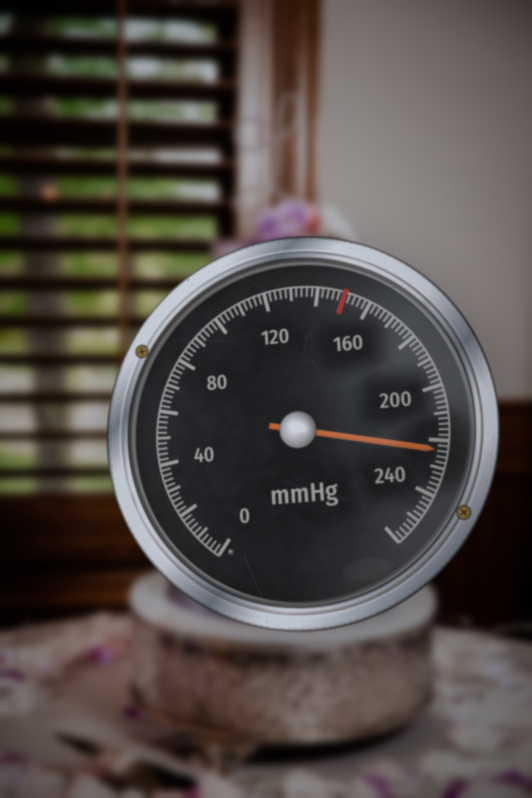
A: 224 mmHg
